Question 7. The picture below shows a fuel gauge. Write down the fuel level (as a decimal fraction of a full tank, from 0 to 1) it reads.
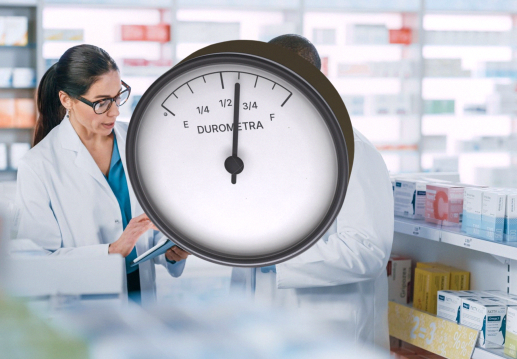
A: 0.625
